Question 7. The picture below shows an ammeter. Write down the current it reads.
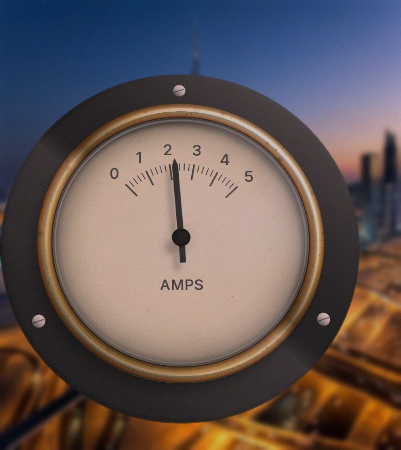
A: 2.2 A
